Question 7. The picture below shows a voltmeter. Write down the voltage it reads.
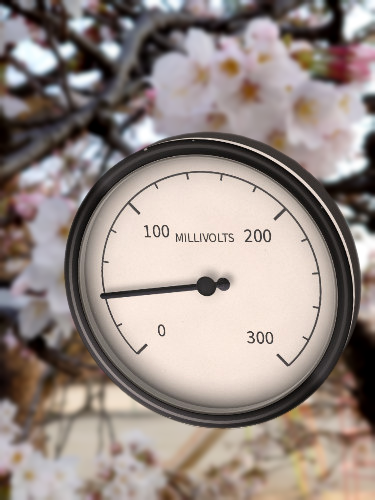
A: 40 mV
